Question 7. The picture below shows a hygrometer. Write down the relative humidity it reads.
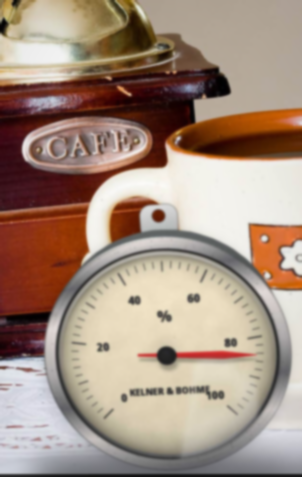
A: 84 %
